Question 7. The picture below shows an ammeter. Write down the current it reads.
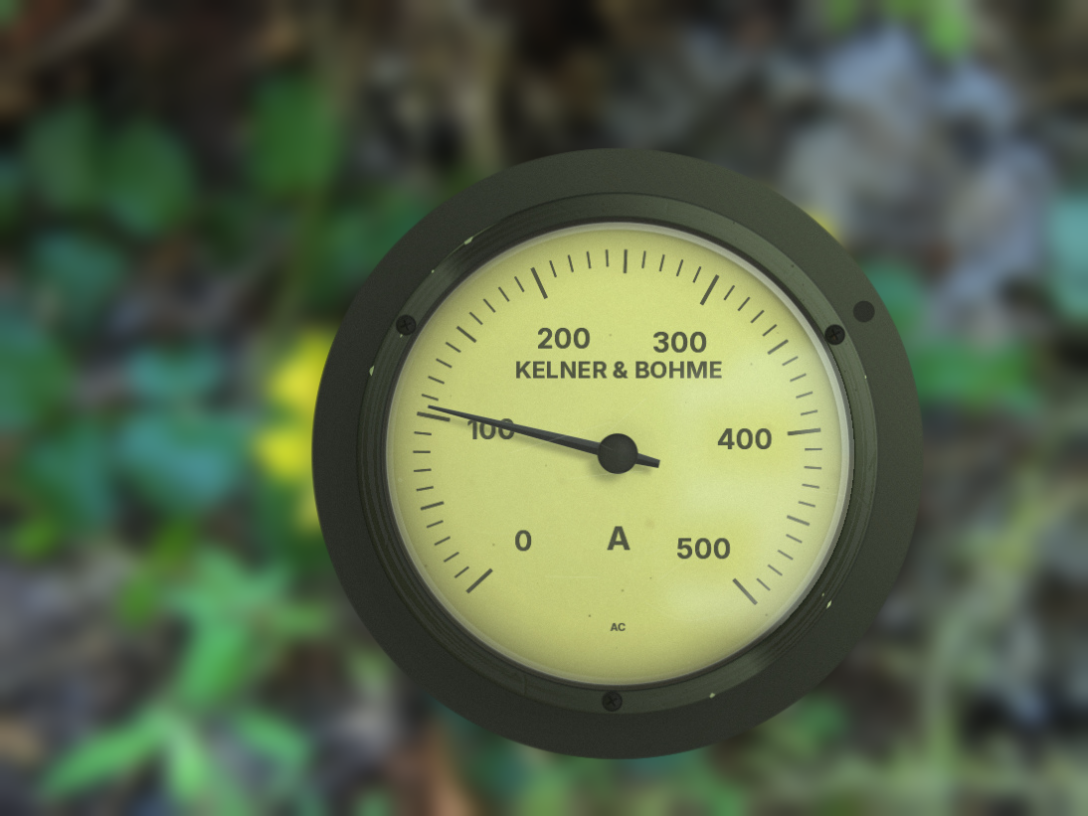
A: 105 A
